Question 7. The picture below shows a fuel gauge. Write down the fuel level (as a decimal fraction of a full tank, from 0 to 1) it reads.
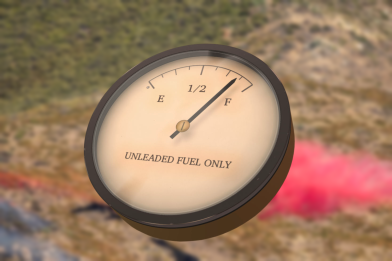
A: 0.875
